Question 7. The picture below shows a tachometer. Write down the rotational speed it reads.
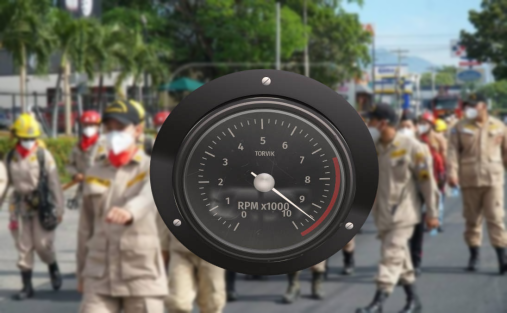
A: 9400 rpm
